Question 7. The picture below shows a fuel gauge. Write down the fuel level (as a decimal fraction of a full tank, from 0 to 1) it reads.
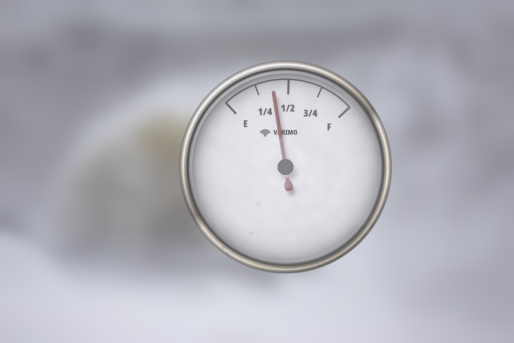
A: 0.375
